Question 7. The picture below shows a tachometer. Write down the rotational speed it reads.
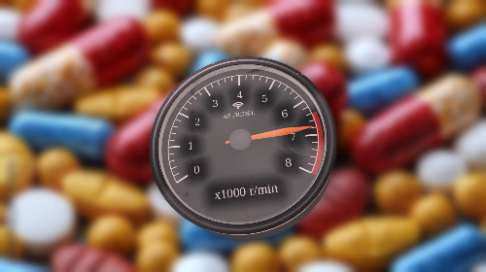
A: 6800 rpm
